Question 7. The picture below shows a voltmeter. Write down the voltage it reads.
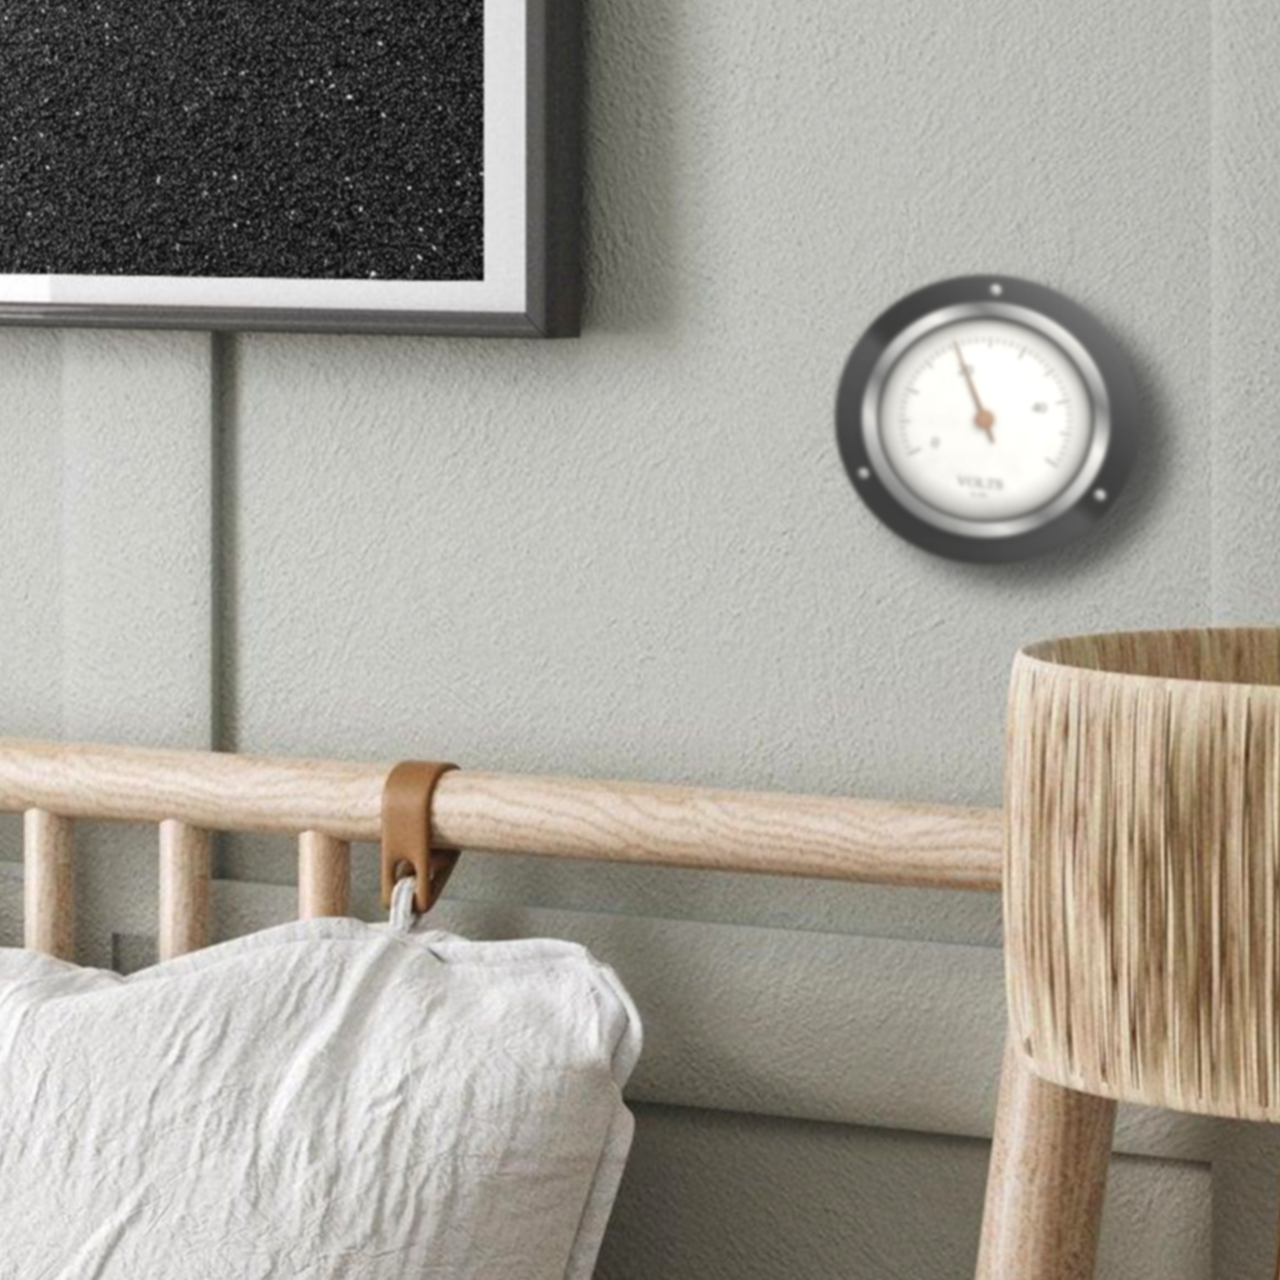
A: 20 V
